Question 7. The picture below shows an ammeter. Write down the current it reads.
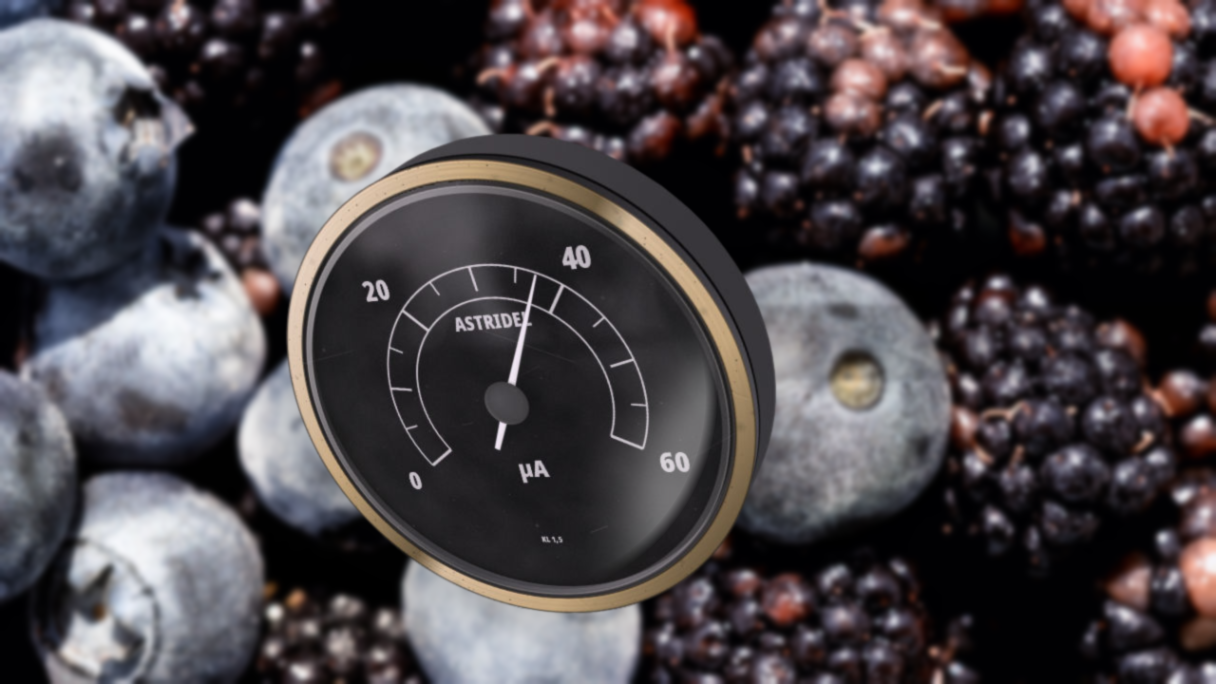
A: 37.5 µA
